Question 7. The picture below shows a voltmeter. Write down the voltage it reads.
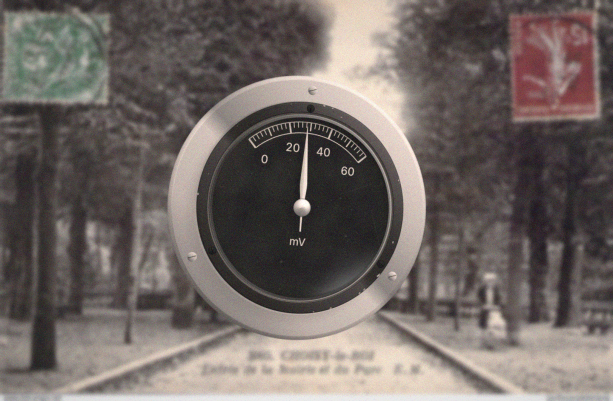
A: 28 mV
